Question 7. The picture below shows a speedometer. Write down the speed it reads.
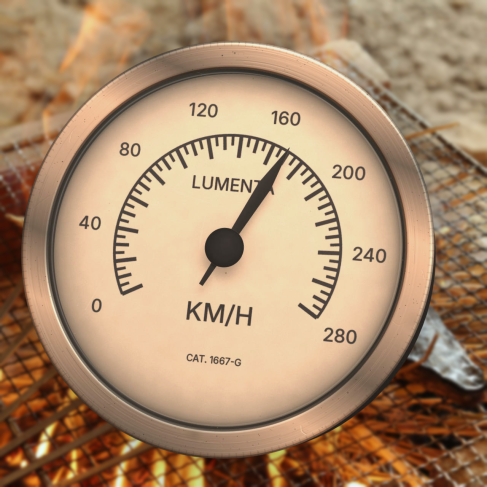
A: 170 km/h
